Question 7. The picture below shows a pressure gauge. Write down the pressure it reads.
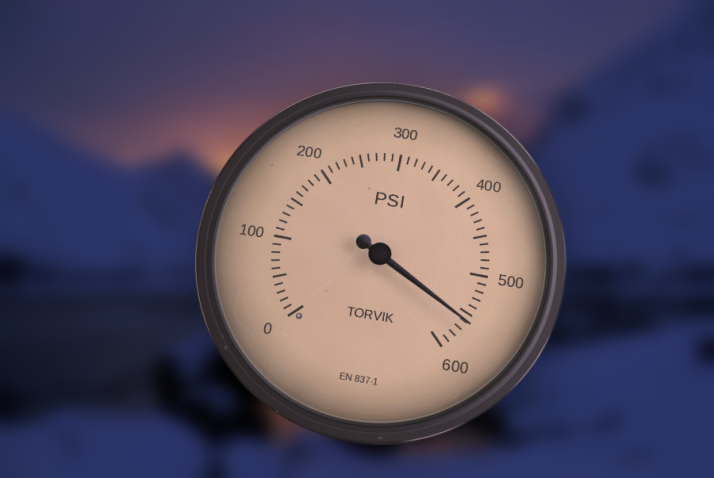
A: 560 psi
